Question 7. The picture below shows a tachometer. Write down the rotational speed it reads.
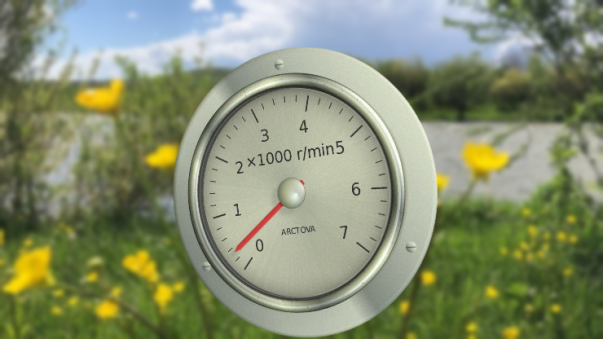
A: 300 rpm
